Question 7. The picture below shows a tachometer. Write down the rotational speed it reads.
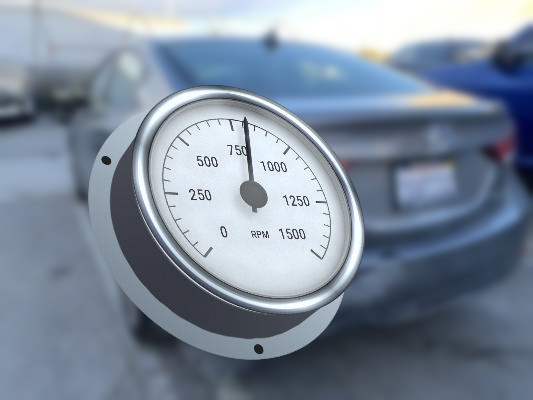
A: 800 rpm
